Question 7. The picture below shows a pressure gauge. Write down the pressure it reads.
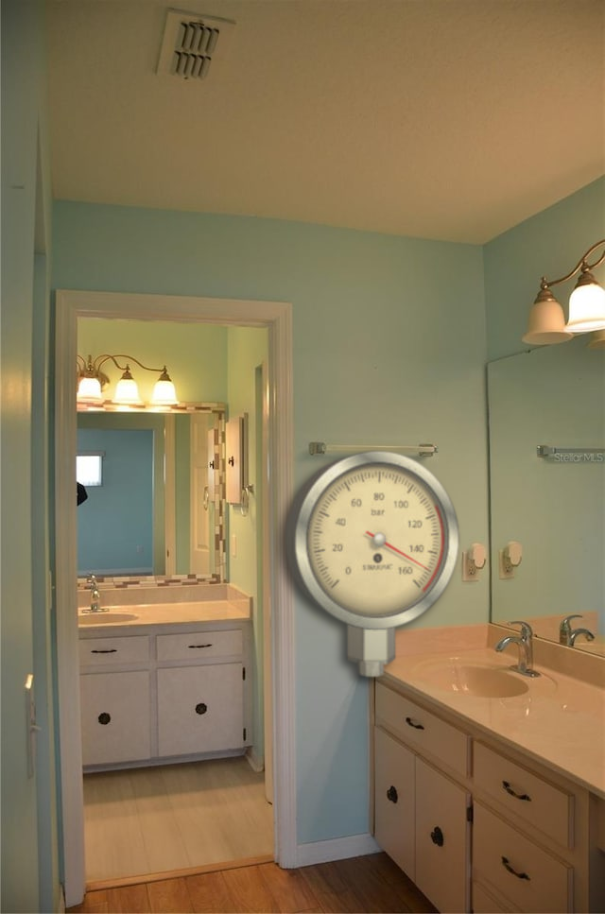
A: 150 bar
